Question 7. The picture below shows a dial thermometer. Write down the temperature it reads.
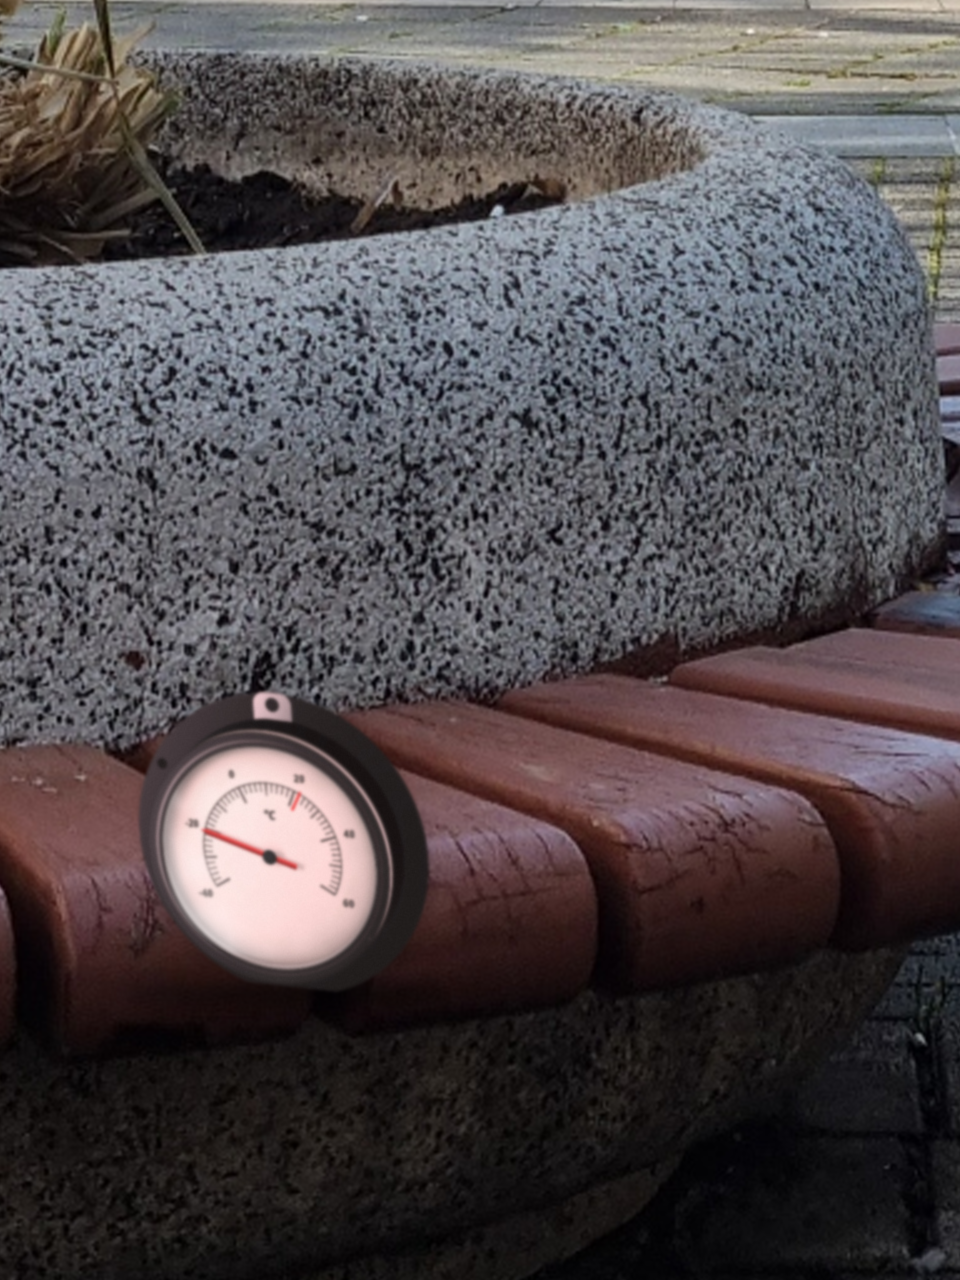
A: -20 °C
